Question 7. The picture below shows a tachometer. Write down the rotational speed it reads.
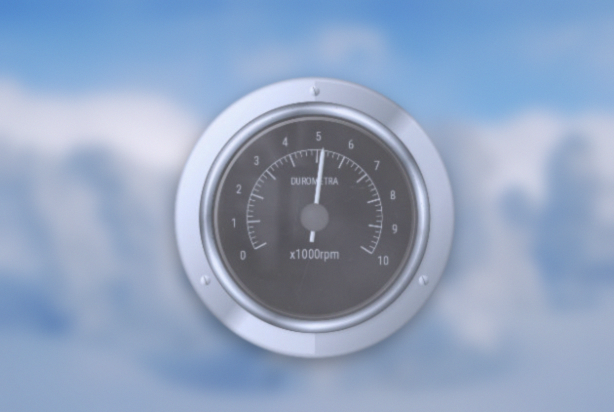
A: 5200 rpm
